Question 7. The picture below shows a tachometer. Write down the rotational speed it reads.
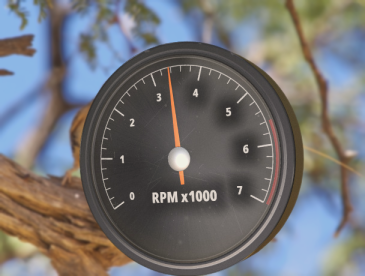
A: 3400 rpm
